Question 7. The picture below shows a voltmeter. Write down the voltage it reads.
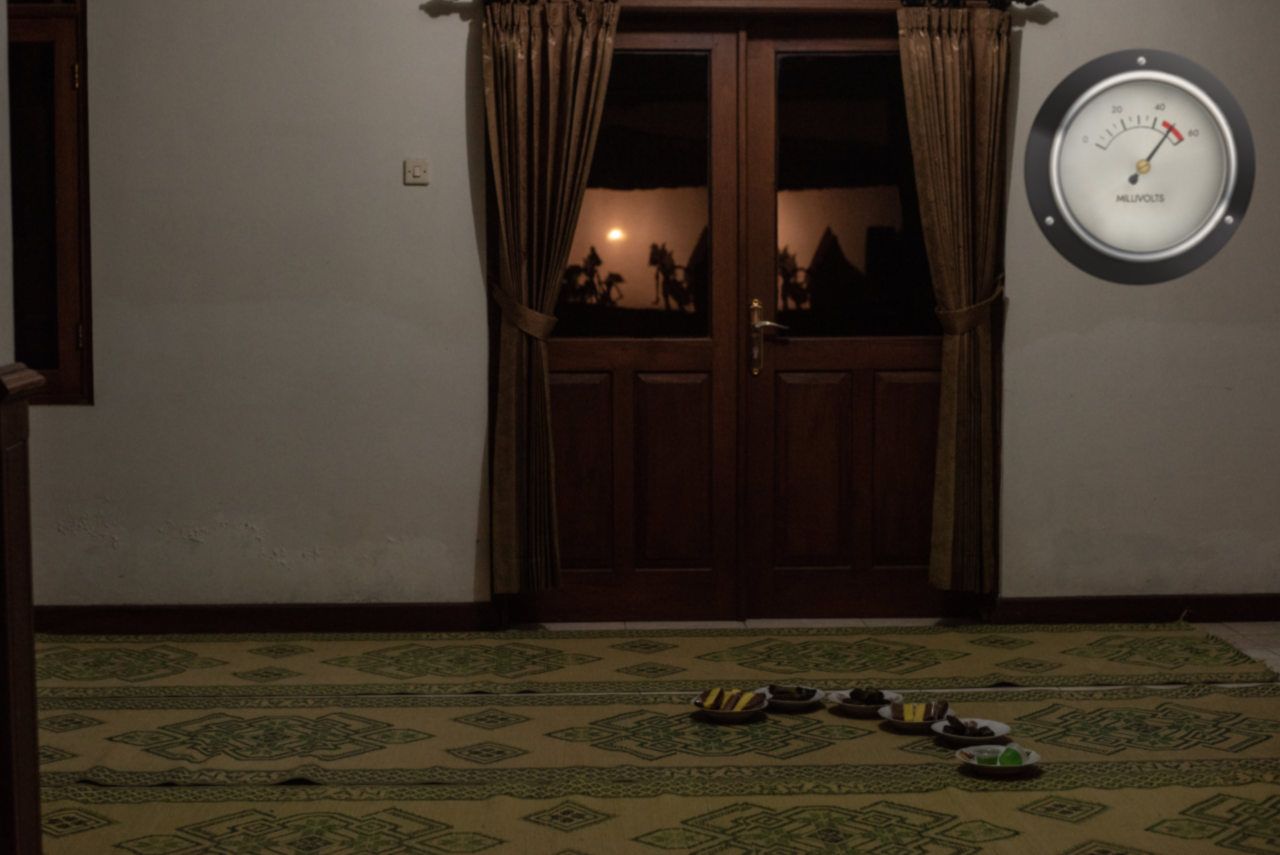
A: 50 mV
